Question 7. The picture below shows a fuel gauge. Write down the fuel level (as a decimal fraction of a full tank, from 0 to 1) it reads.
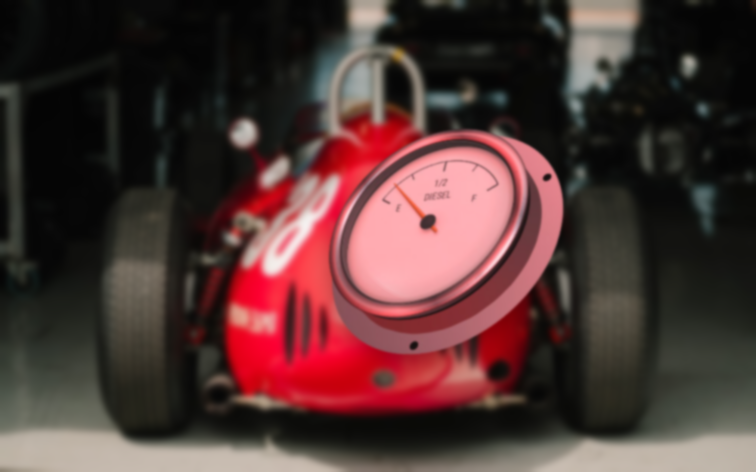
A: 0.125
